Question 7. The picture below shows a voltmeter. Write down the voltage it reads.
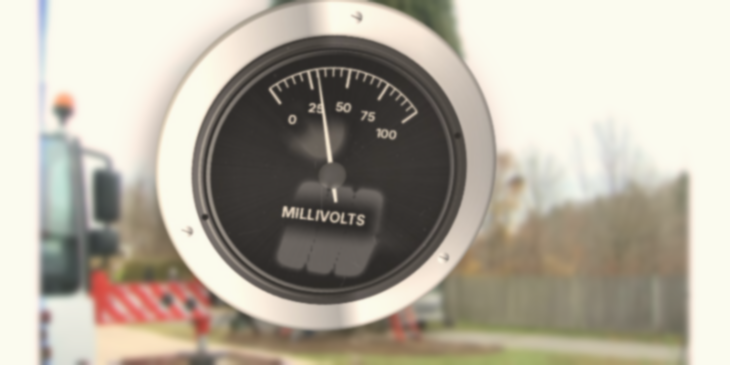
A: 30 mV
